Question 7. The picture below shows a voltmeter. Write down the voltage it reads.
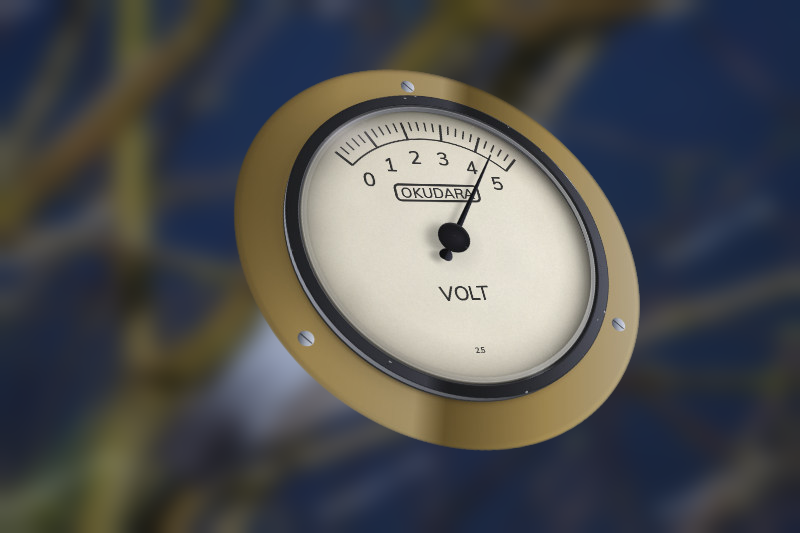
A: 4.4 V
